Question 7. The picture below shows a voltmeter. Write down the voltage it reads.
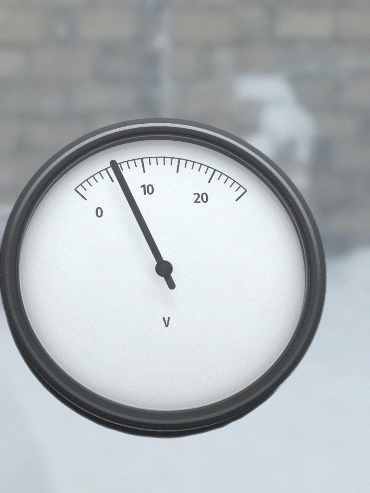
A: 6 V
